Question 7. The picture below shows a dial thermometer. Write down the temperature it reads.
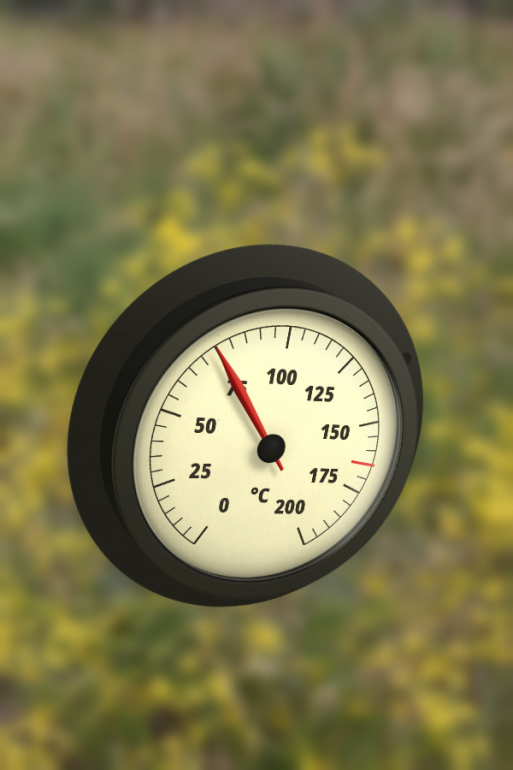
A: 75 °C
